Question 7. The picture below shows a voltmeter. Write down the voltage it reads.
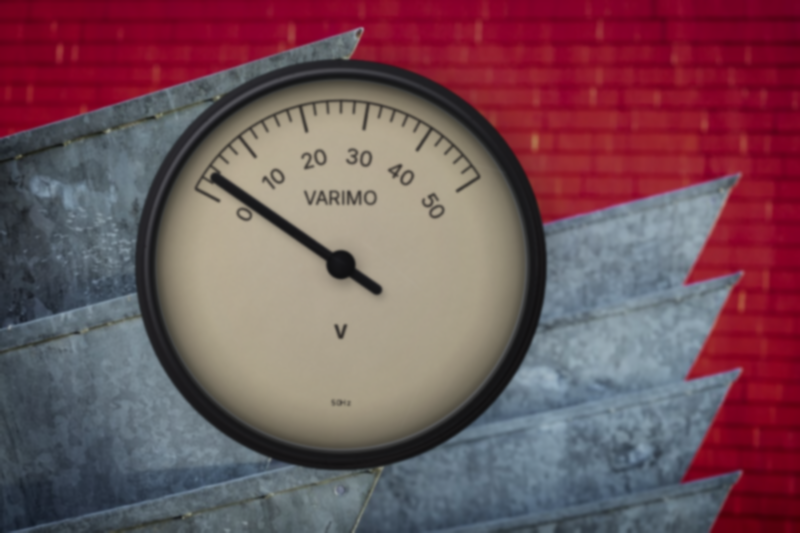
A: 3 V
